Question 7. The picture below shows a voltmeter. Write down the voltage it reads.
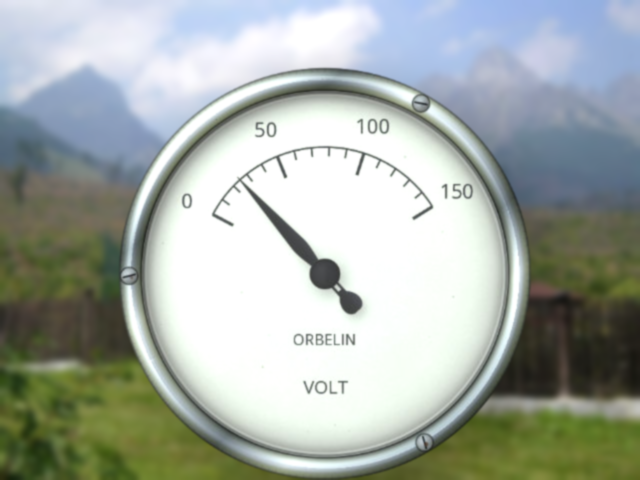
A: 25 V
